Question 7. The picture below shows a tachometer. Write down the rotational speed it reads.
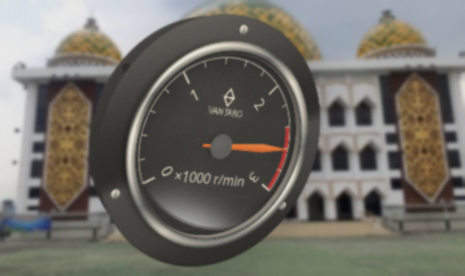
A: 2600 rpm
